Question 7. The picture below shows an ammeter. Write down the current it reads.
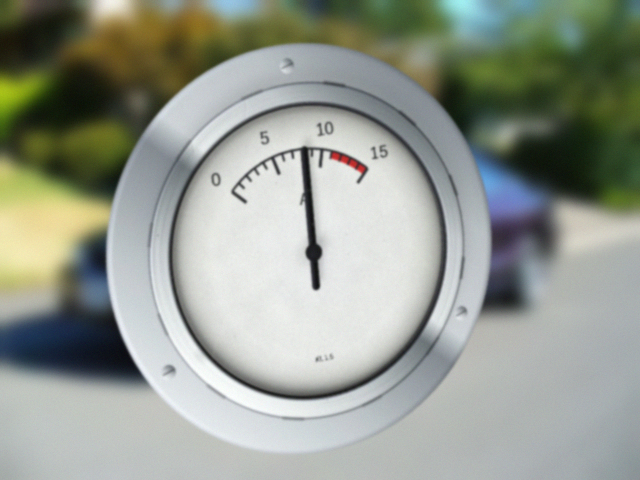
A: 8 A
